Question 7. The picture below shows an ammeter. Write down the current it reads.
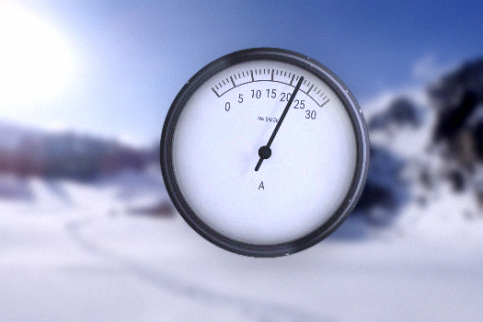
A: 22 A
